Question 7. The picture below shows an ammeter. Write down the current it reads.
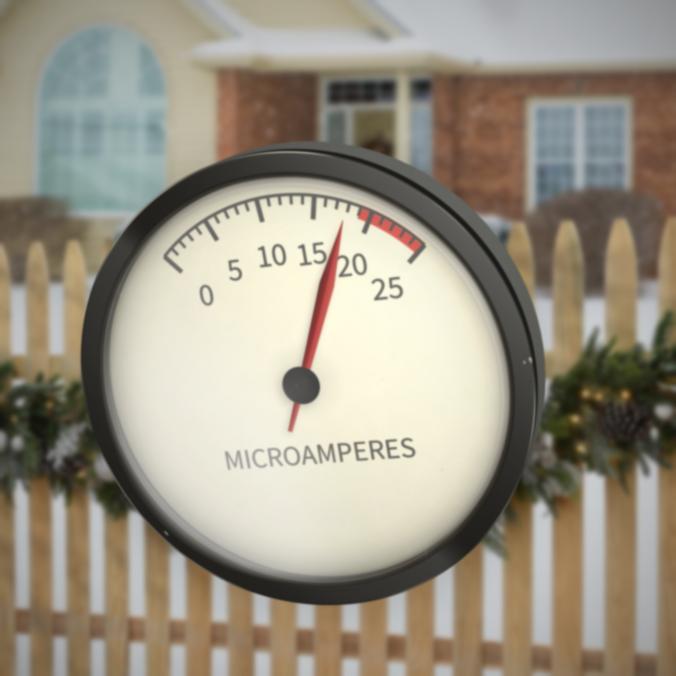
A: 18 µA
